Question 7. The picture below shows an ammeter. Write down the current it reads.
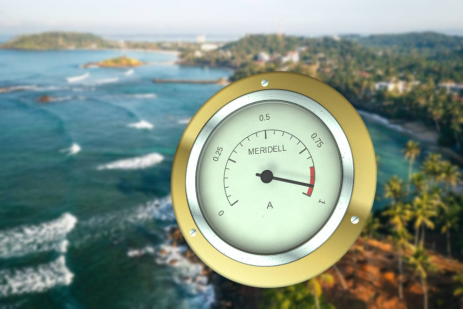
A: 0.95 A
